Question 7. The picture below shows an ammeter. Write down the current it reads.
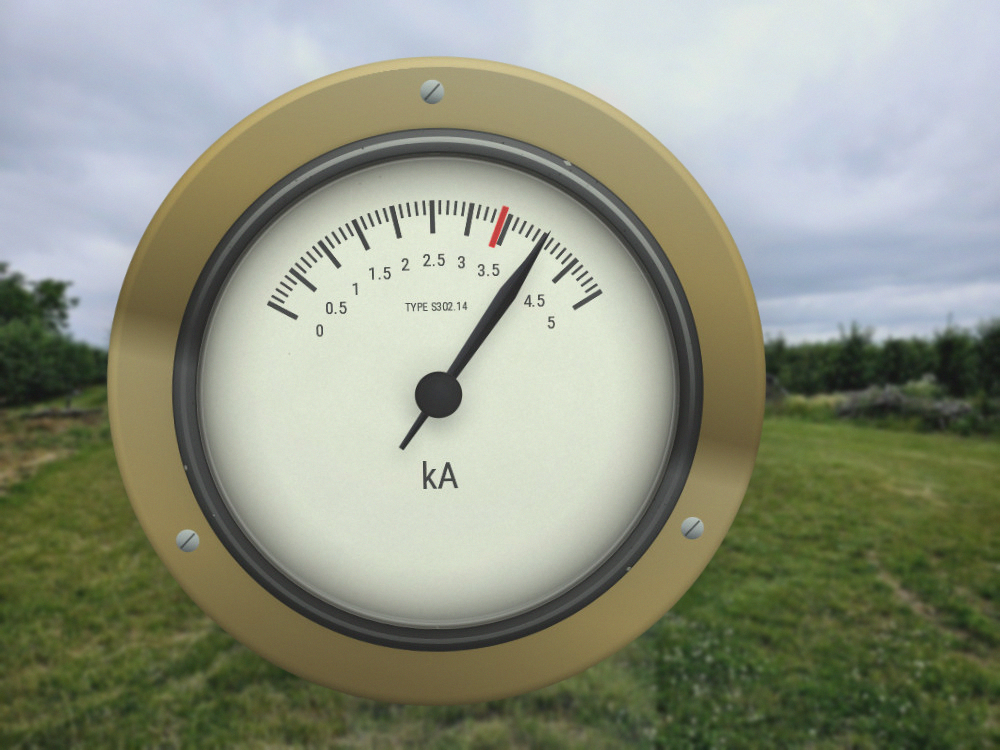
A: 4 kA
